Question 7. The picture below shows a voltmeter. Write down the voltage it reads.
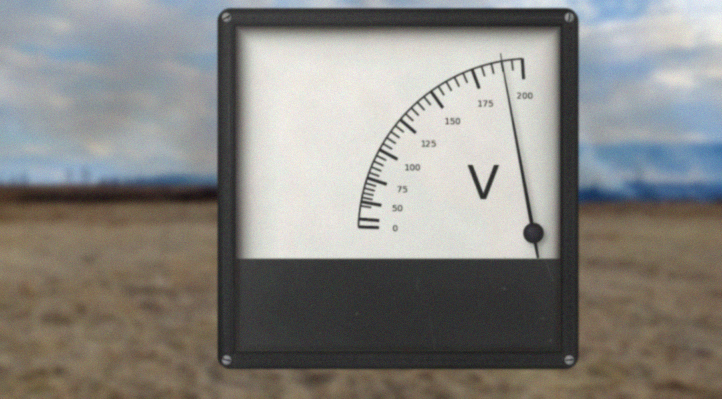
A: 190 V
